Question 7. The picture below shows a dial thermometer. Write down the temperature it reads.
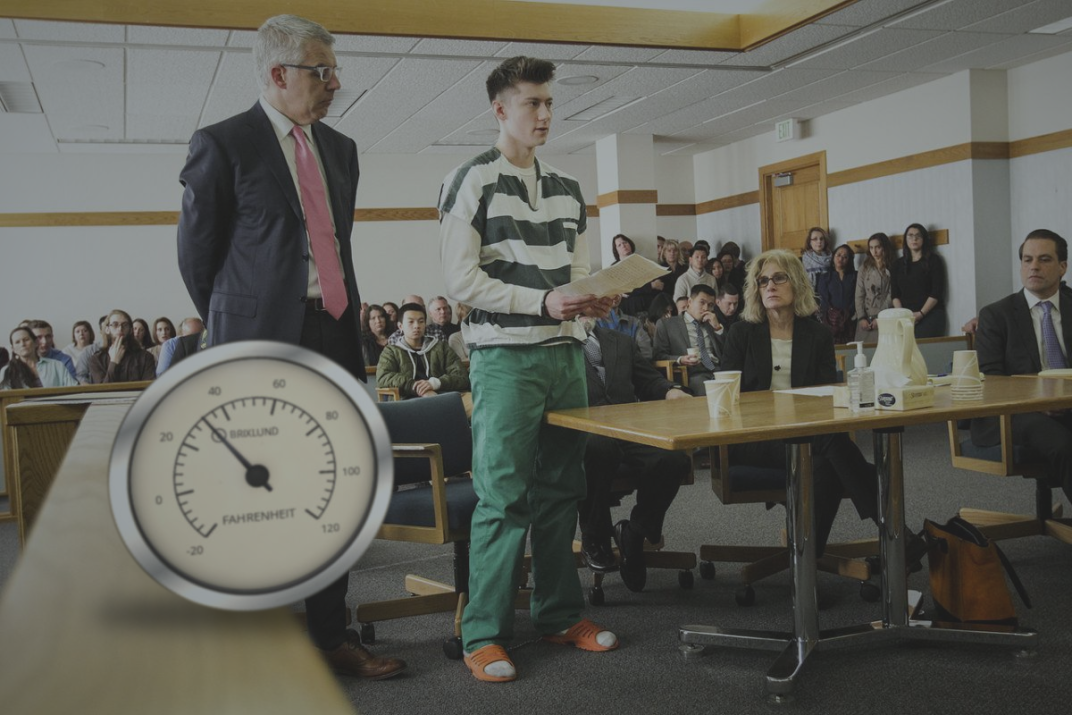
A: 32 °F
